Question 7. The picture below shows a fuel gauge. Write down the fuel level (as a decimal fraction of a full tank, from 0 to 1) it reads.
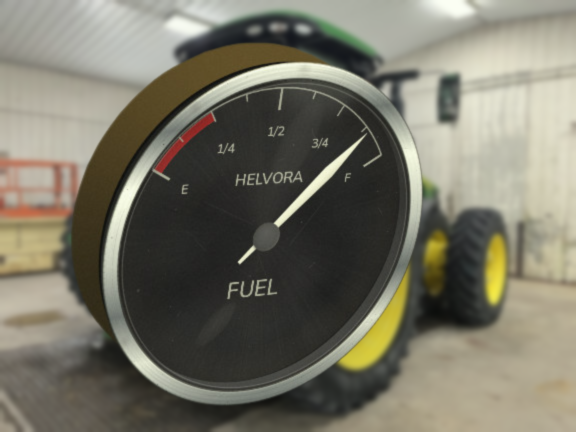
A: 0.875
